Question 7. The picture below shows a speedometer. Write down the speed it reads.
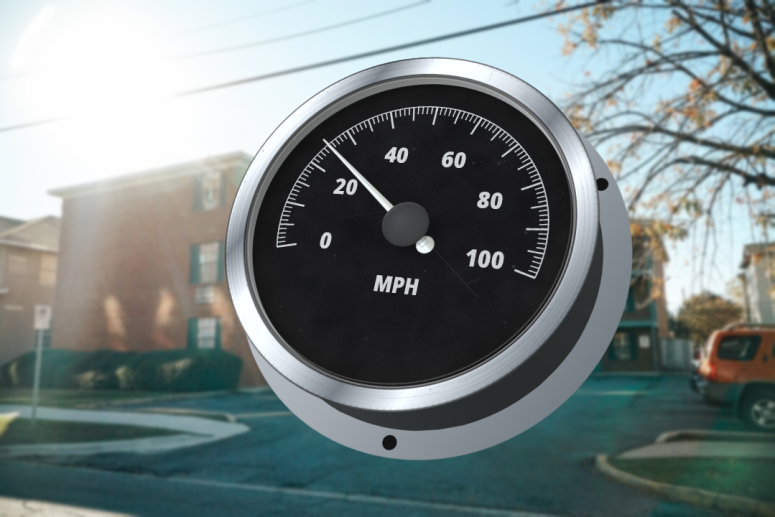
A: 25 mph
